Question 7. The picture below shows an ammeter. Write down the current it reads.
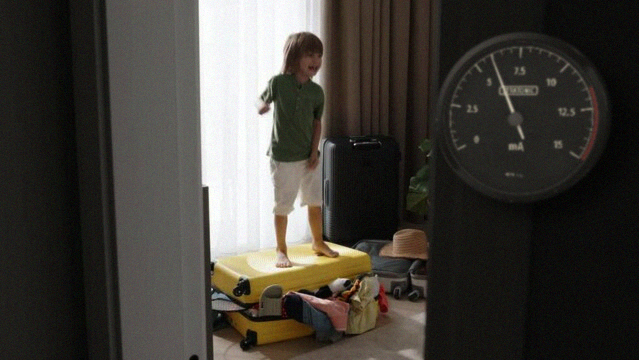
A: 6 mA
